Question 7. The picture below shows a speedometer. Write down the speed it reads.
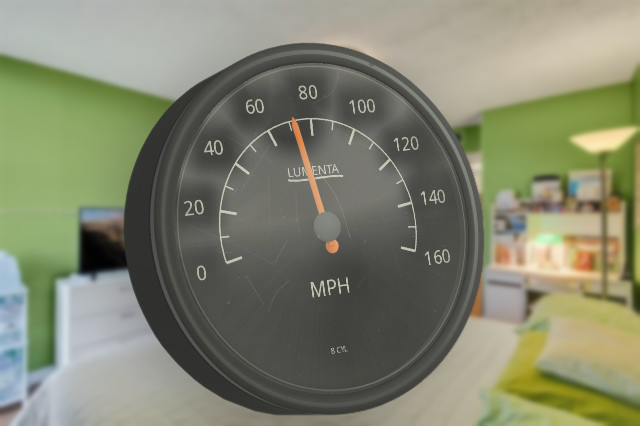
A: 70 mph
